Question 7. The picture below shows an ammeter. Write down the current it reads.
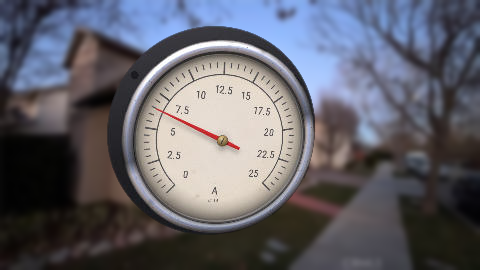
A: 6.5 A
